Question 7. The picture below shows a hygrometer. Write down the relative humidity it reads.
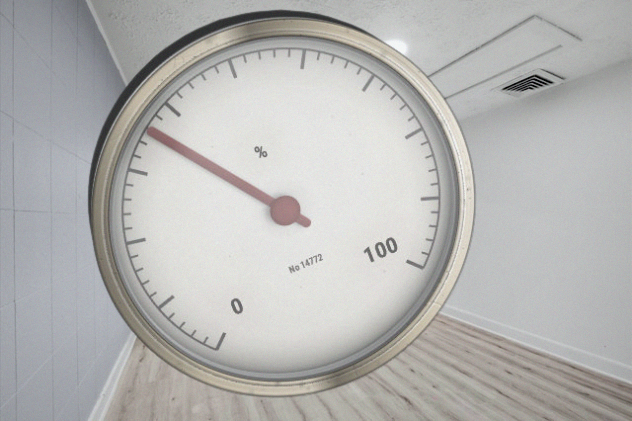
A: 36 %
